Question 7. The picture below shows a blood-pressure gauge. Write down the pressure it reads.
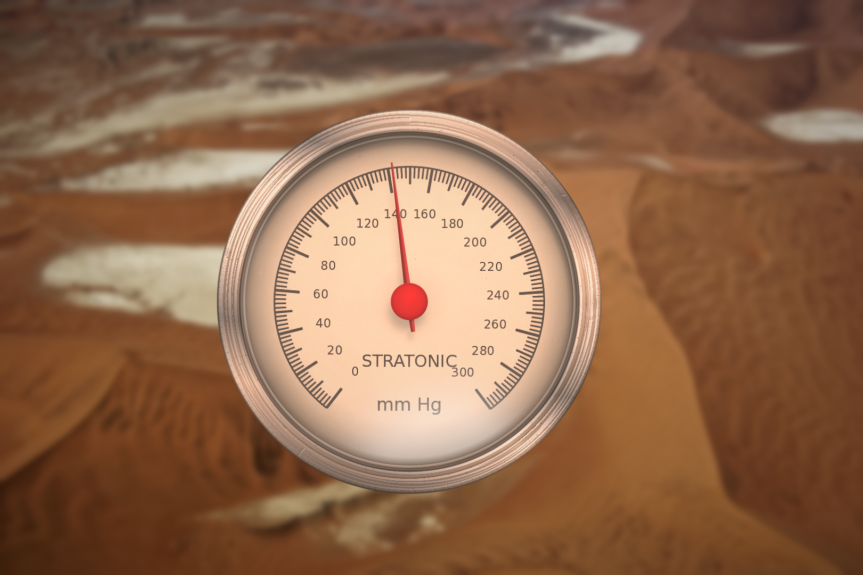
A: 142 mmHg
